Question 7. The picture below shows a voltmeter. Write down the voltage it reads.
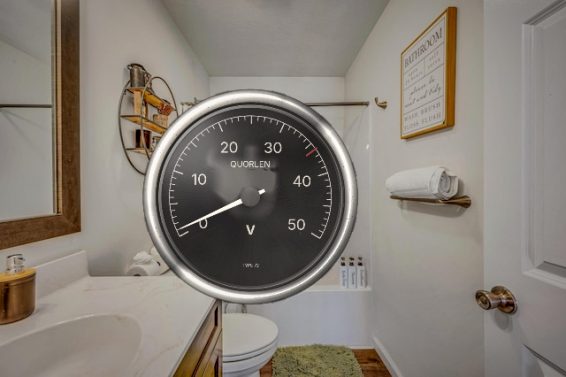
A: 1 V
